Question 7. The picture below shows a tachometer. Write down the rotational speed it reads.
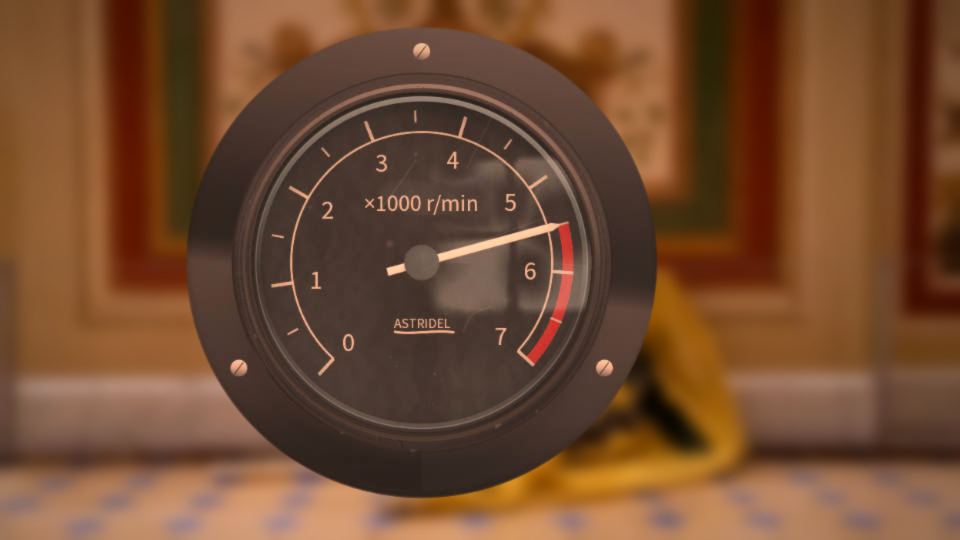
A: 5500 rpm
